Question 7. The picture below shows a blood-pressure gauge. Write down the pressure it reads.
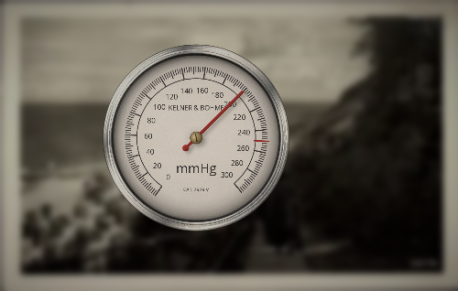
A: 200 mmHg
